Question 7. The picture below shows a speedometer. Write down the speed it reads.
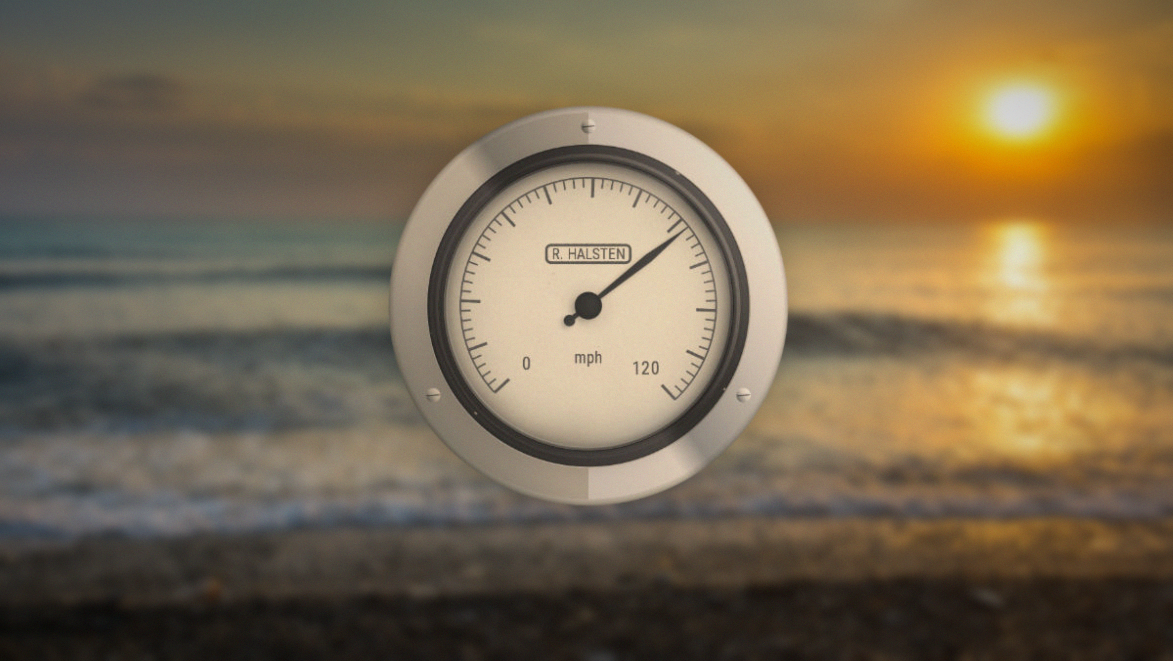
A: 82 mph
